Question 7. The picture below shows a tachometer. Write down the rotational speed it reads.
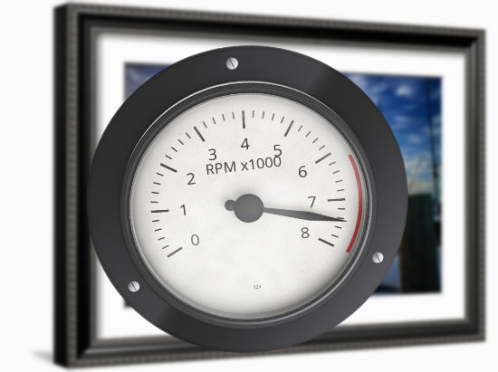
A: 7400 rpm
